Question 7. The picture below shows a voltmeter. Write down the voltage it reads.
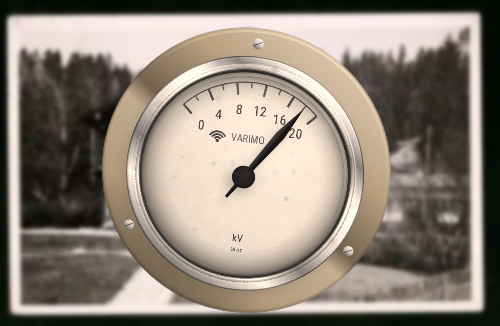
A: 18 kV
